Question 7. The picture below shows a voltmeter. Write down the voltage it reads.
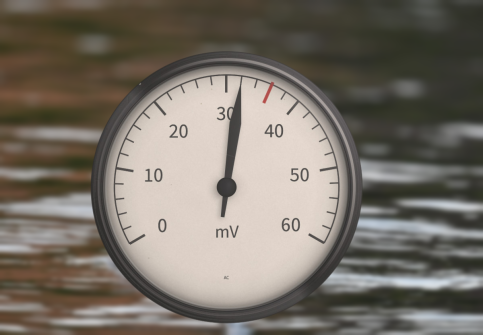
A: 32 mV
